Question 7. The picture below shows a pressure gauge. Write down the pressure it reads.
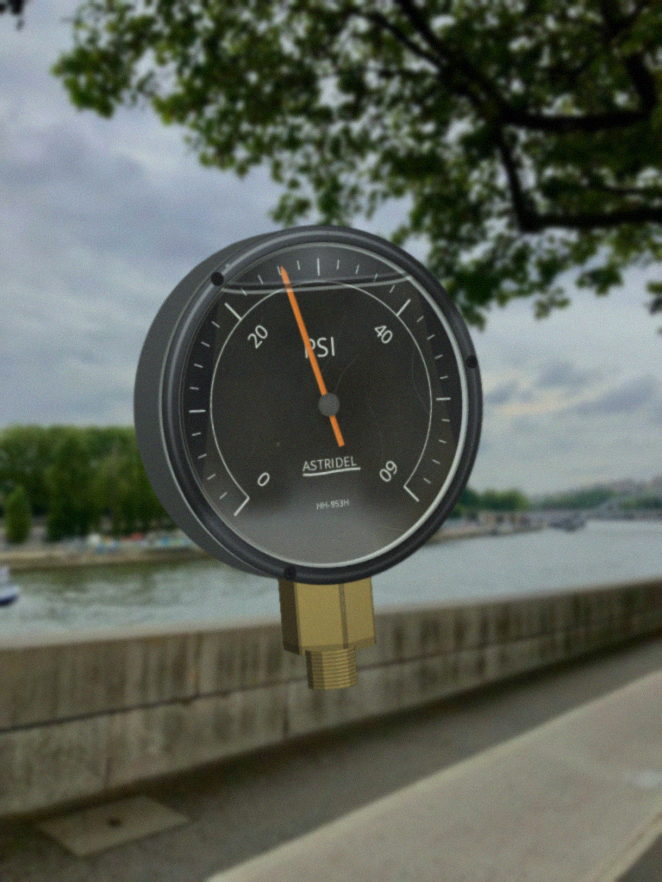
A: 26 psi
